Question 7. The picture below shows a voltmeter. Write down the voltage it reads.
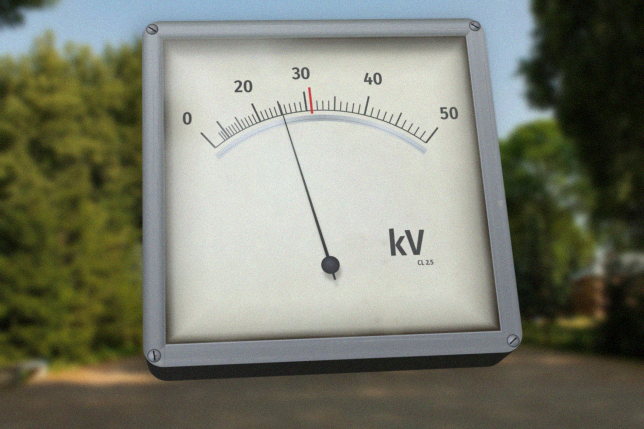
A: 25 kV
